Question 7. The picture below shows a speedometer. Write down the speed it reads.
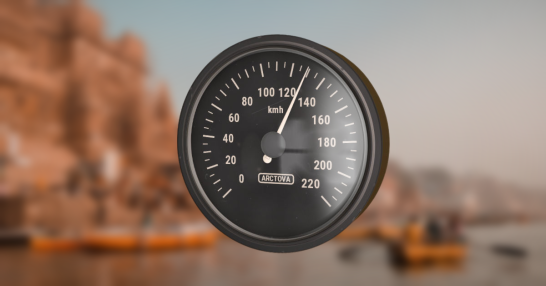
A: 130 km/h
